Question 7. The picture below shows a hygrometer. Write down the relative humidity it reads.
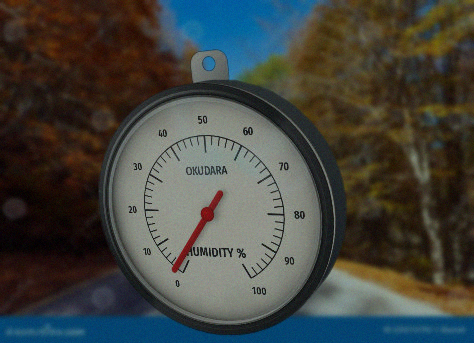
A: 2 %
